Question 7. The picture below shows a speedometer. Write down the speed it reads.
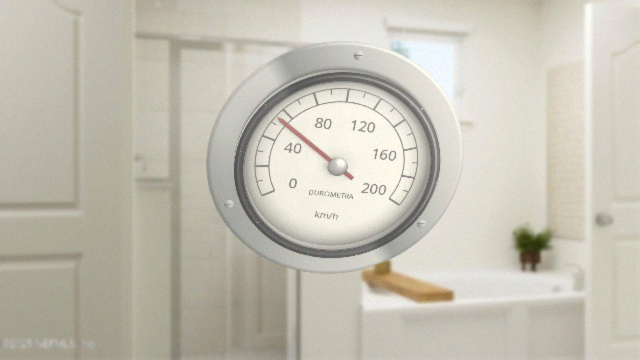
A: 55 km/h
